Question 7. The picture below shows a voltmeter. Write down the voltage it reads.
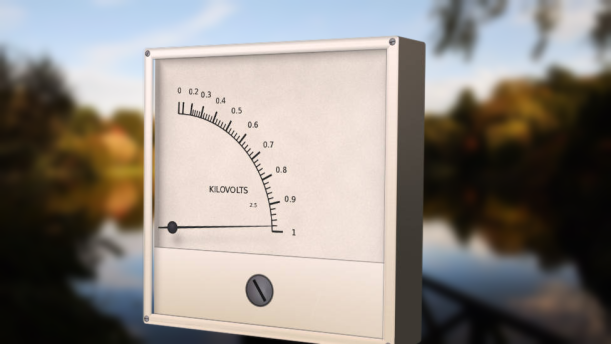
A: 0.98 kV
